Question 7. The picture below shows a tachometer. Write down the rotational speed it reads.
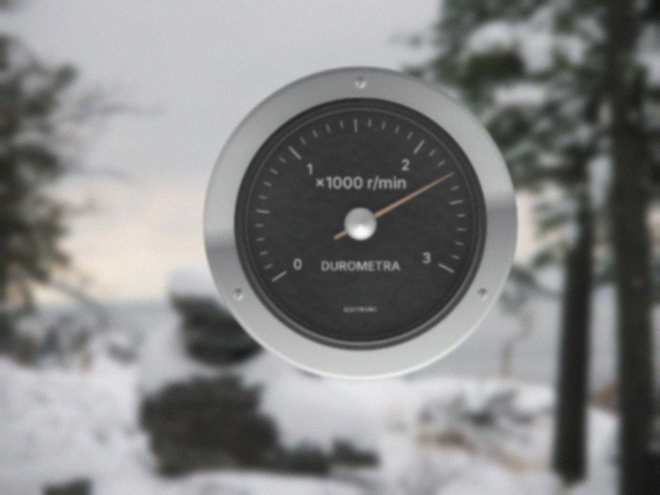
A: 2300 rpm
